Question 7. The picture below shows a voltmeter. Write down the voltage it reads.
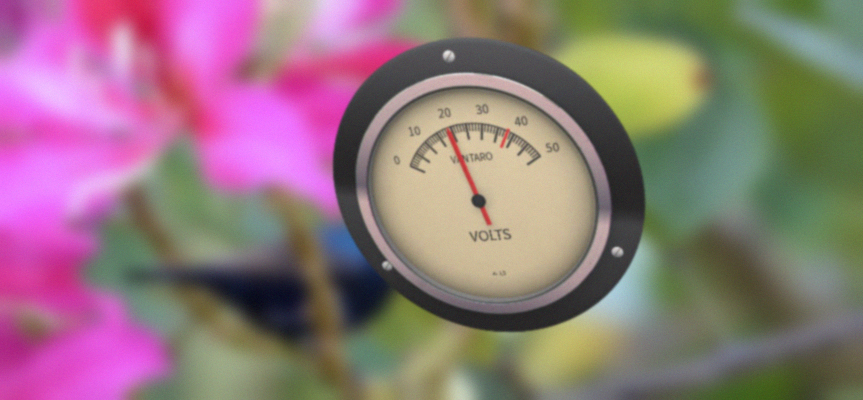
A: 20 V
